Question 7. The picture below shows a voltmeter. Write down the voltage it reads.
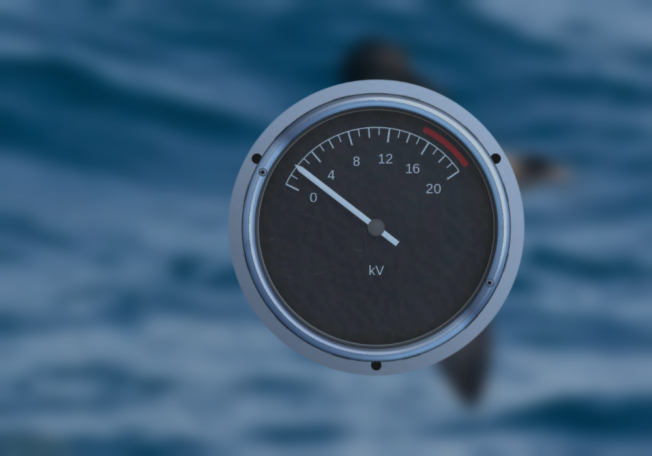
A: 2 kV
